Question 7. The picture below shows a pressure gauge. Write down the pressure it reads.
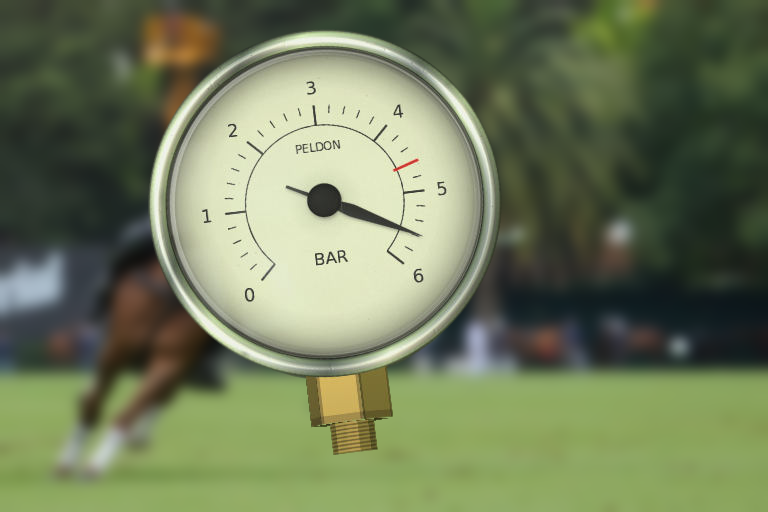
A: 5.6 bar
